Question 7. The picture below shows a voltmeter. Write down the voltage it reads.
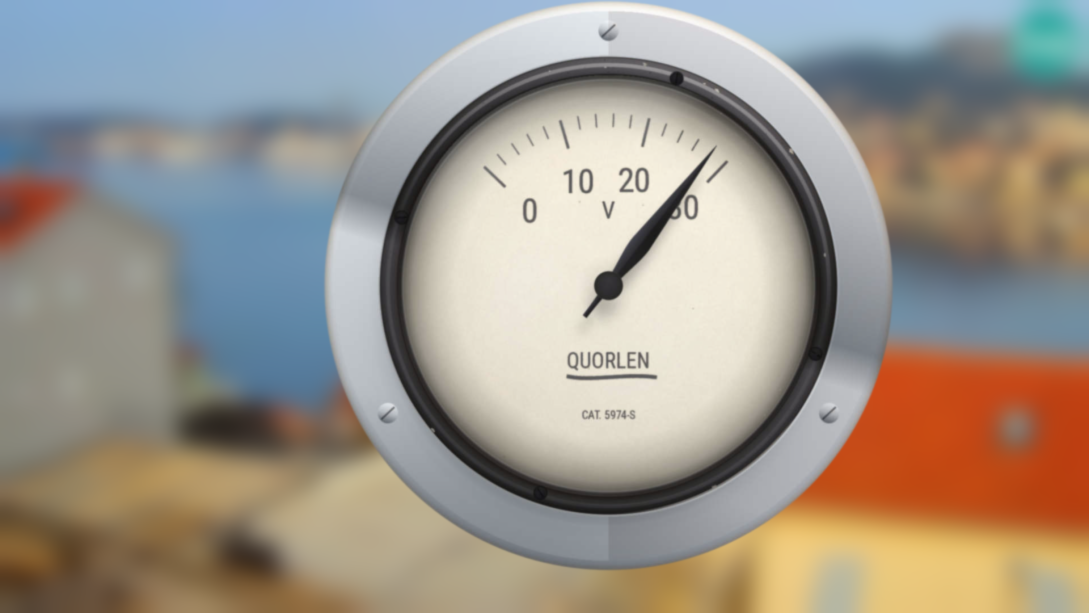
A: 28 V
